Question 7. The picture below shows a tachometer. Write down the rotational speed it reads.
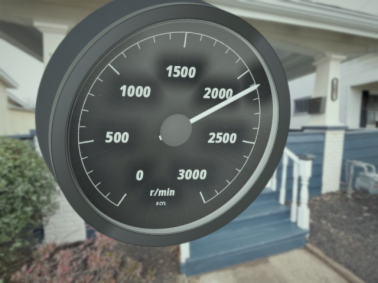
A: 2100 rpm
